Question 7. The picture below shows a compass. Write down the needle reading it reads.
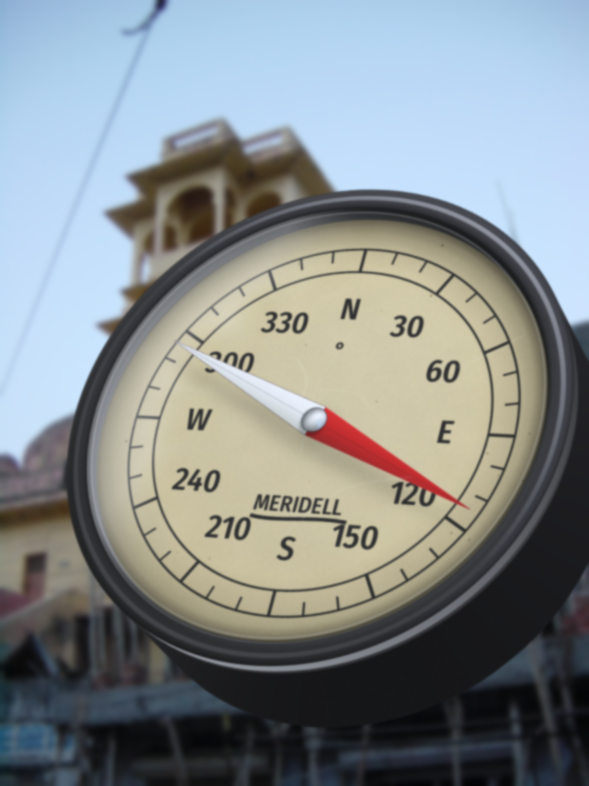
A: 115 °
